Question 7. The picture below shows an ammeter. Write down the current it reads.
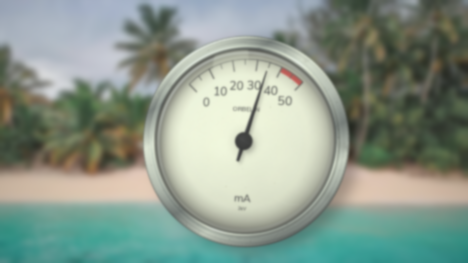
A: 35 mA
